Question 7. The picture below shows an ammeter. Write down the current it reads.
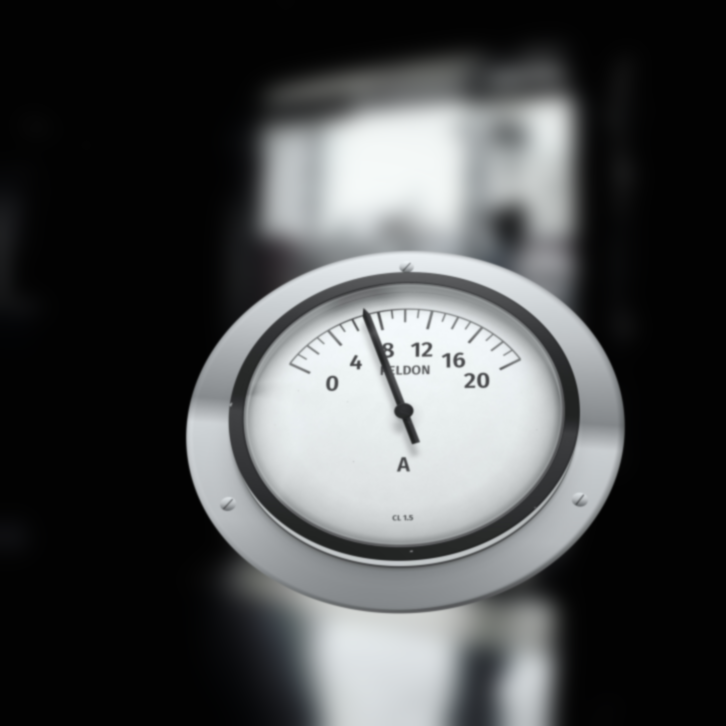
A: 7 A
